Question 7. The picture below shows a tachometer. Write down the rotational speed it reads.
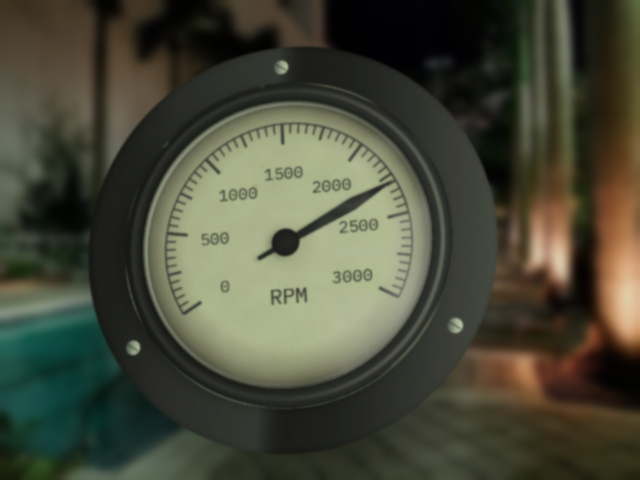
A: 2300 rpm
